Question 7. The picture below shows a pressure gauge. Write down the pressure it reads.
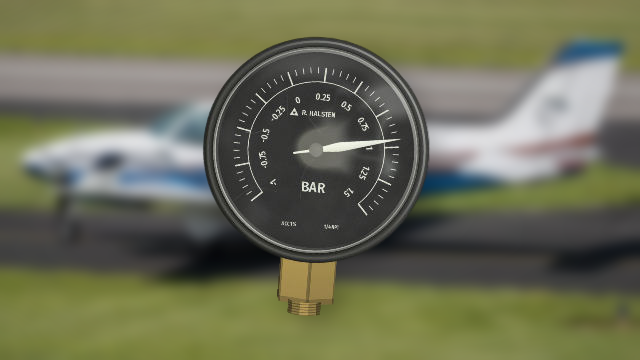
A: 0.95 bar
